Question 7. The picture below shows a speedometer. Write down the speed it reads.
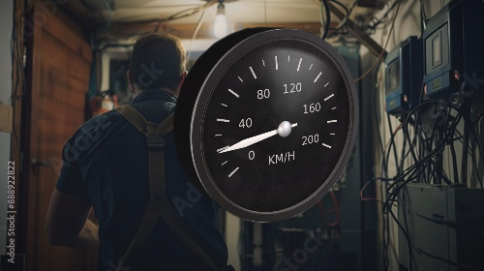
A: 20 km/h
